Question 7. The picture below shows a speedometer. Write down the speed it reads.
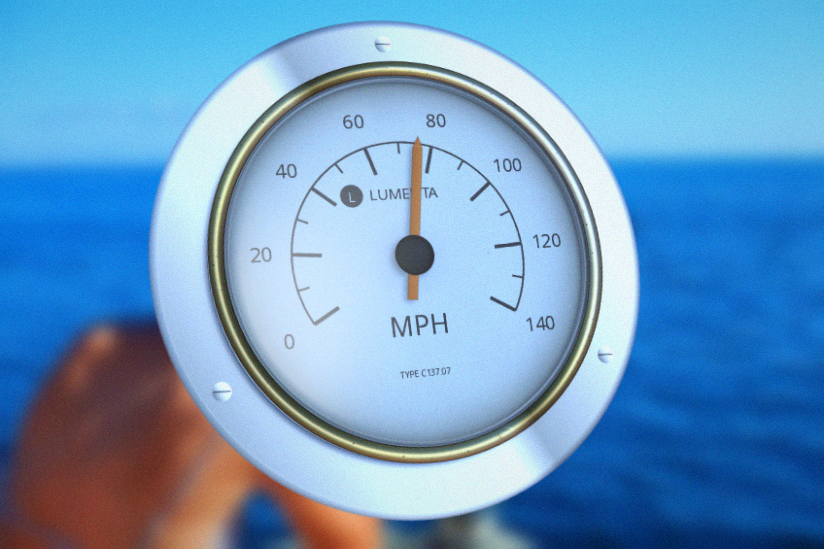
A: 75 mph
